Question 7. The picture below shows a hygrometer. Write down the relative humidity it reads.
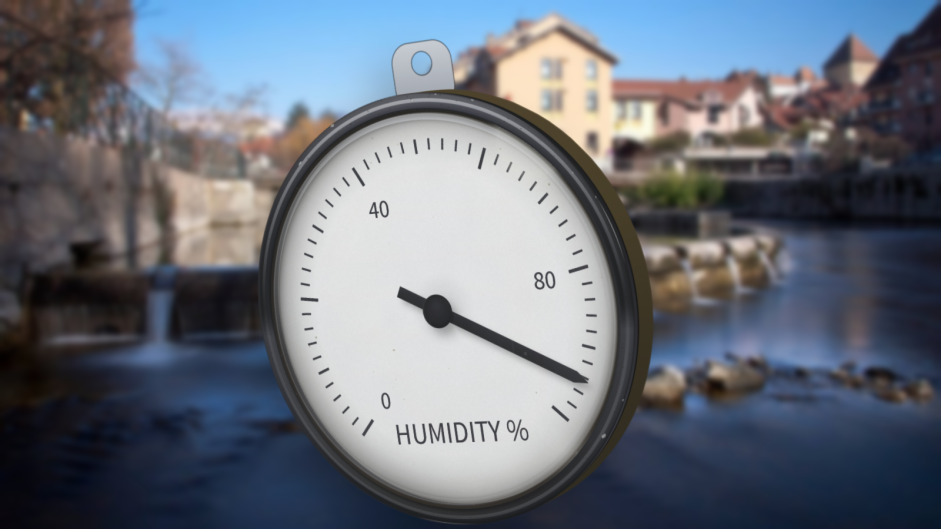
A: 94 %
